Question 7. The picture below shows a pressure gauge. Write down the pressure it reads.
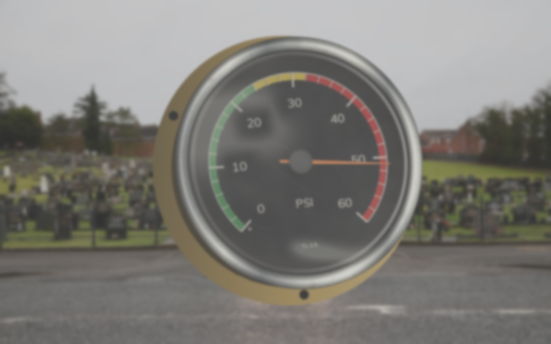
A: 51 psi
